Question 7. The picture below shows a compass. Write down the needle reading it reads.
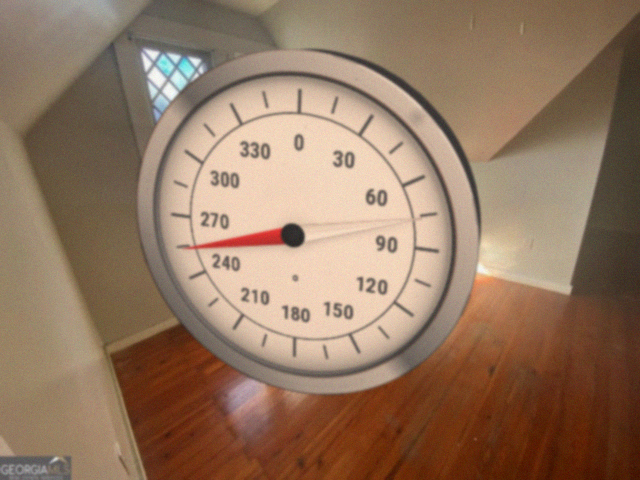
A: 255 °
